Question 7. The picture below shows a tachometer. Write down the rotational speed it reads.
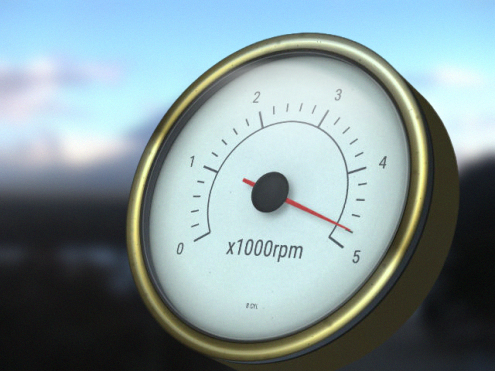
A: 4800 rpm
